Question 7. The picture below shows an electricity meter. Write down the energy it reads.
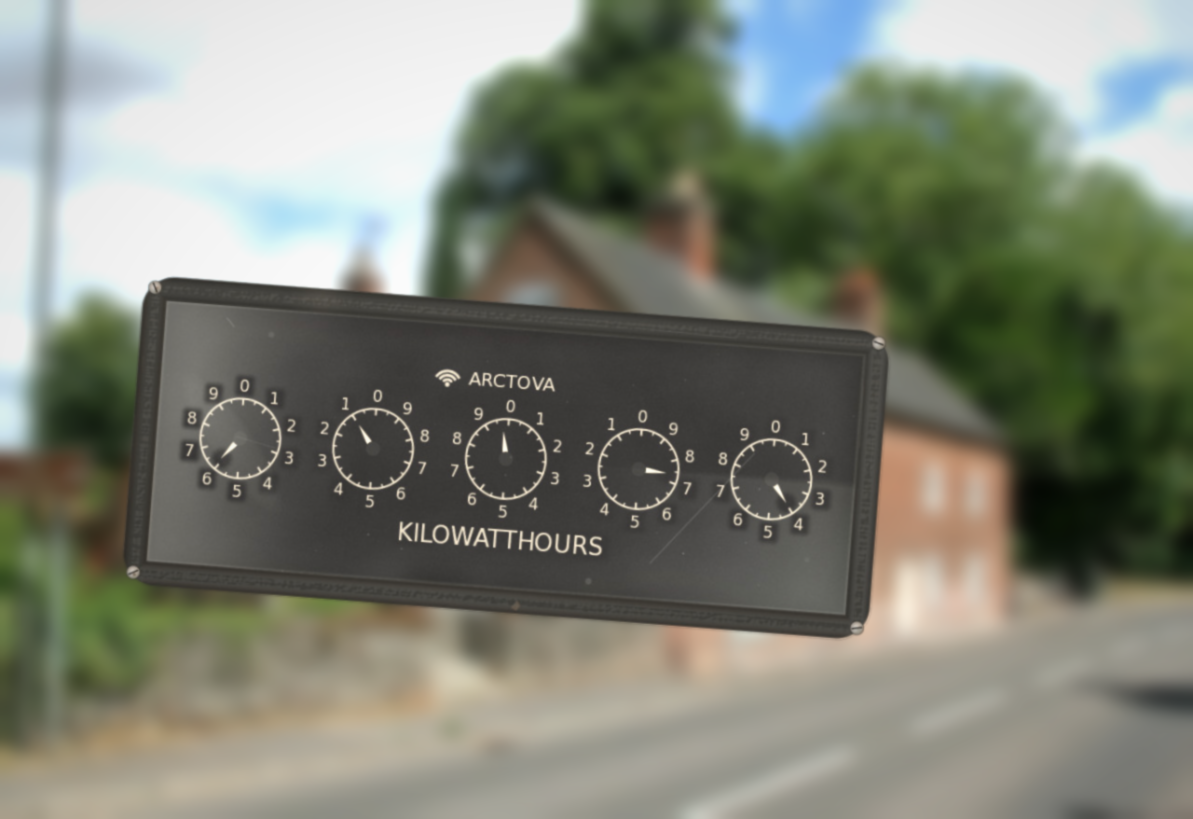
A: 60974 kWh
